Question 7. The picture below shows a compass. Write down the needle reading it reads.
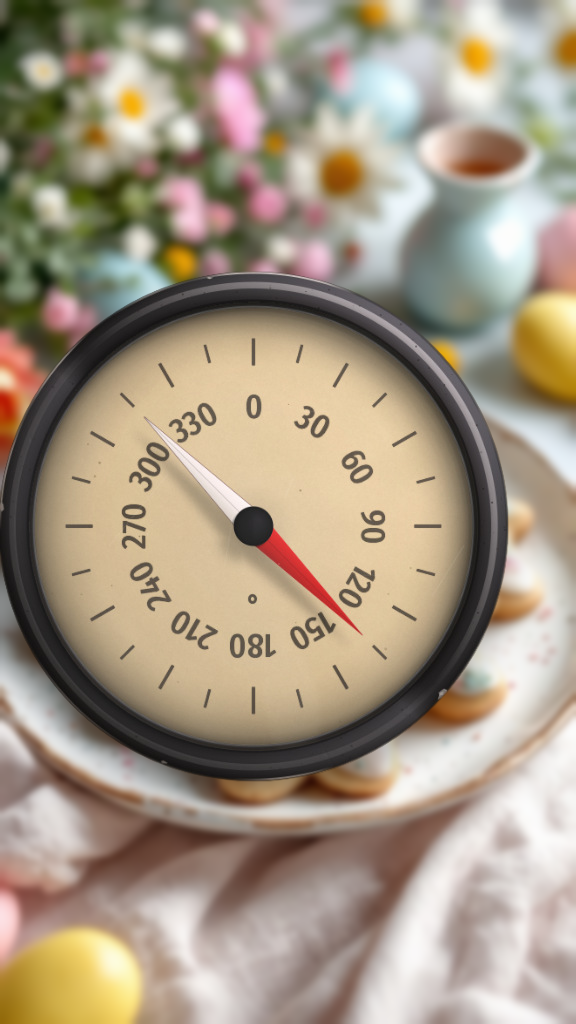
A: 135 °
